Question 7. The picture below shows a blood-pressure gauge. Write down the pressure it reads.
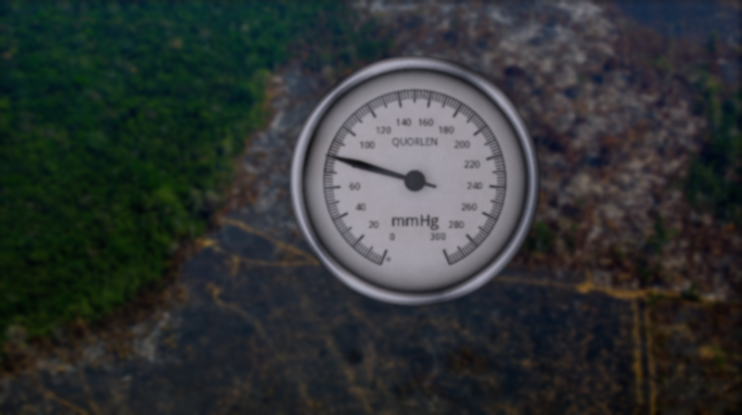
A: 80 mmHg
